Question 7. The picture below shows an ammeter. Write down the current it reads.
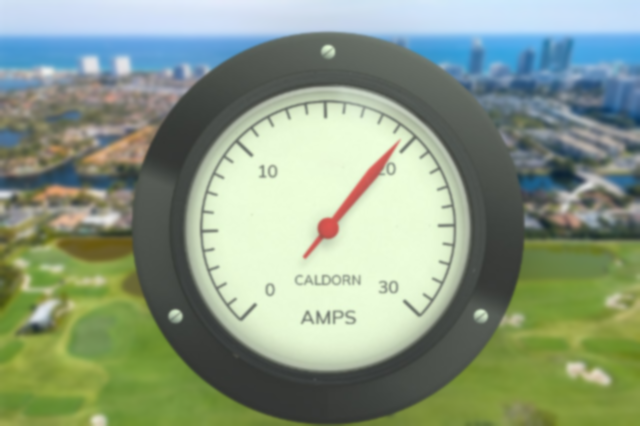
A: 19.5 A
